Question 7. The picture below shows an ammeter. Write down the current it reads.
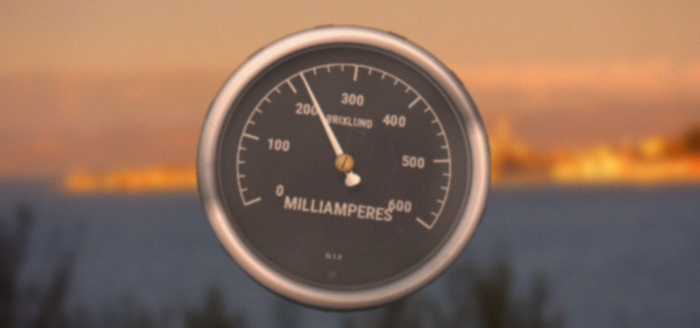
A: 220 mA
